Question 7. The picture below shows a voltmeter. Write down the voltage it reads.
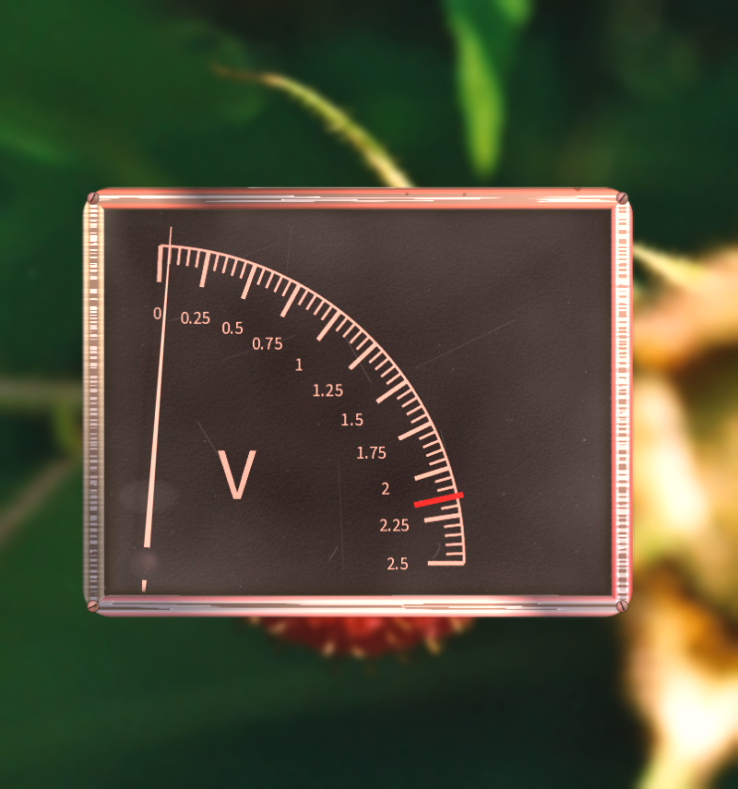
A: 0.05 V
